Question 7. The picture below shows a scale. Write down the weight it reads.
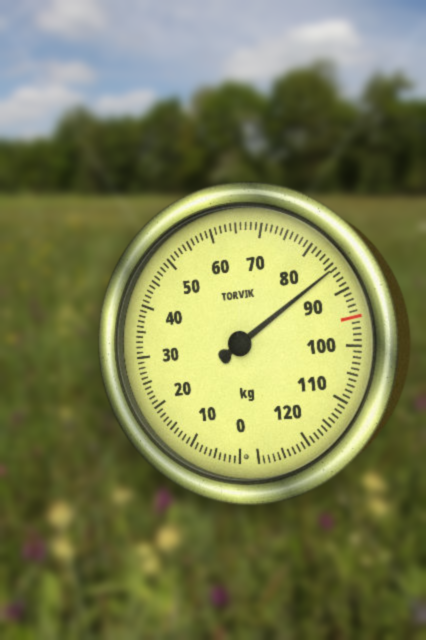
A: 86 kg
